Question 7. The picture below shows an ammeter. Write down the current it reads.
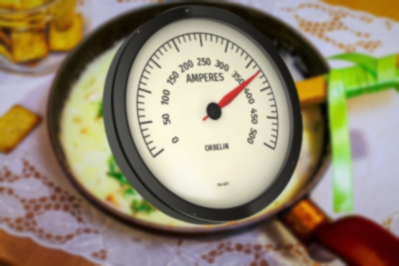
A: 370 A
